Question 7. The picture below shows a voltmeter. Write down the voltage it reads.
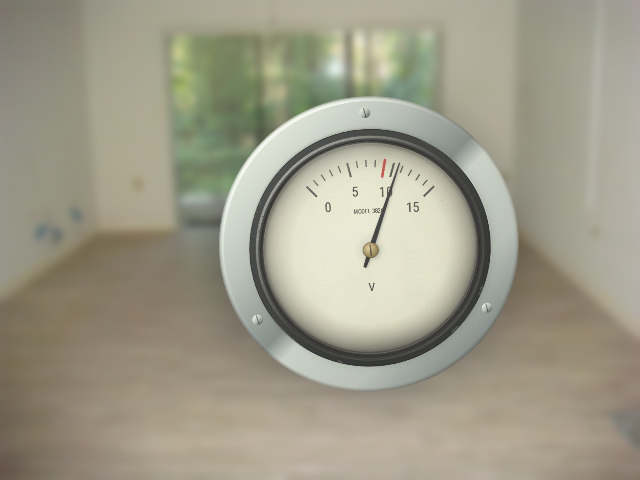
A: 10.5 V
